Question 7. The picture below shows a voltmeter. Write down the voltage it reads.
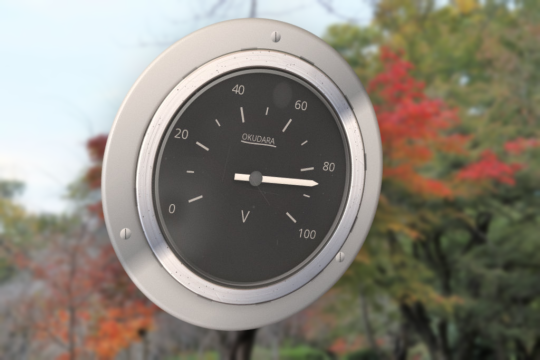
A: 85 V
